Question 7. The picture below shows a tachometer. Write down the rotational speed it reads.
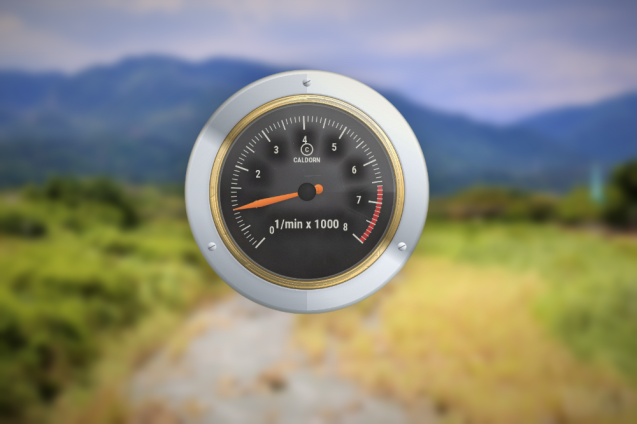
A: 1000 rpm
